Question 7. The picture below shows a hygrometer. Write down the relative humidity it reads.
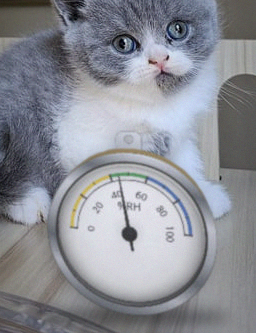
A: 45 %
